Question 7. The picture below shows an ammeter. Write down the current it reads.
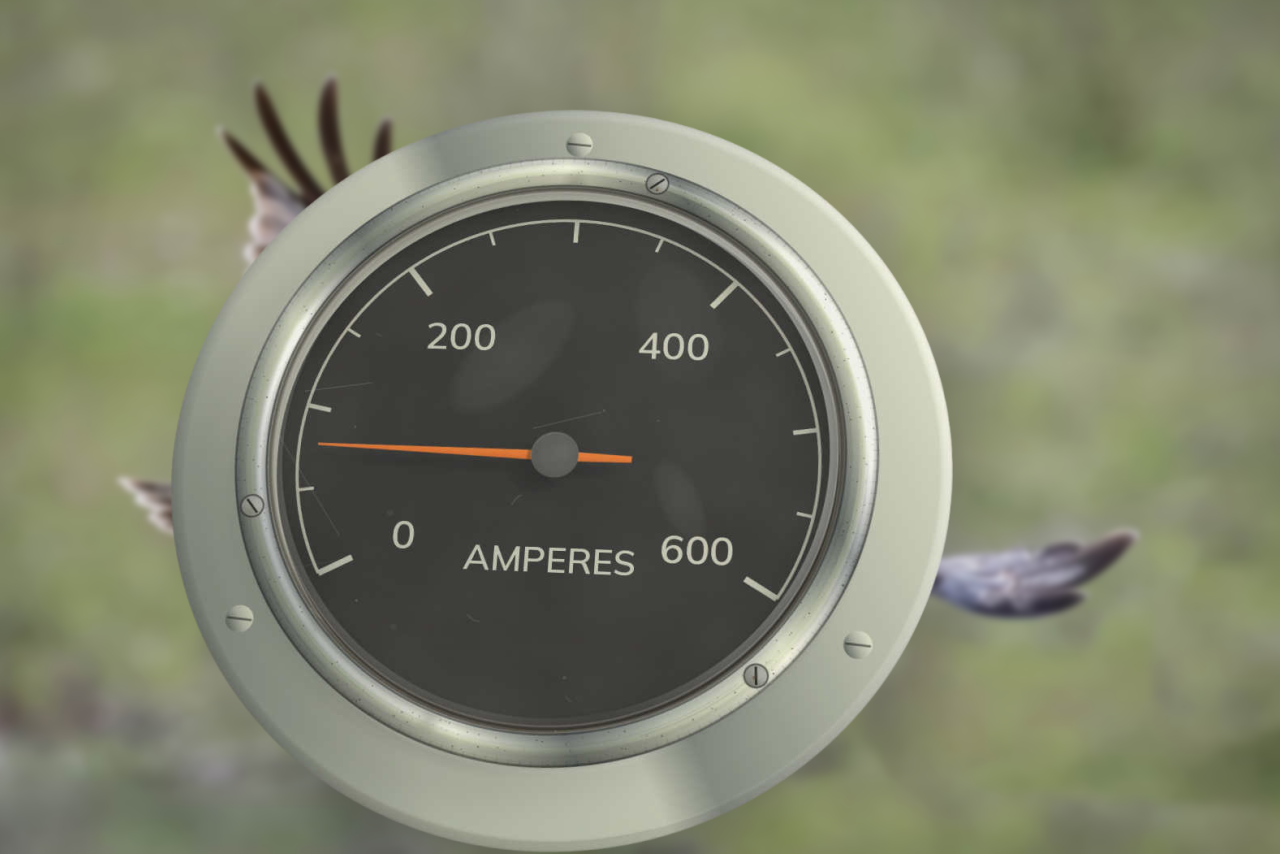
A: 75 A
